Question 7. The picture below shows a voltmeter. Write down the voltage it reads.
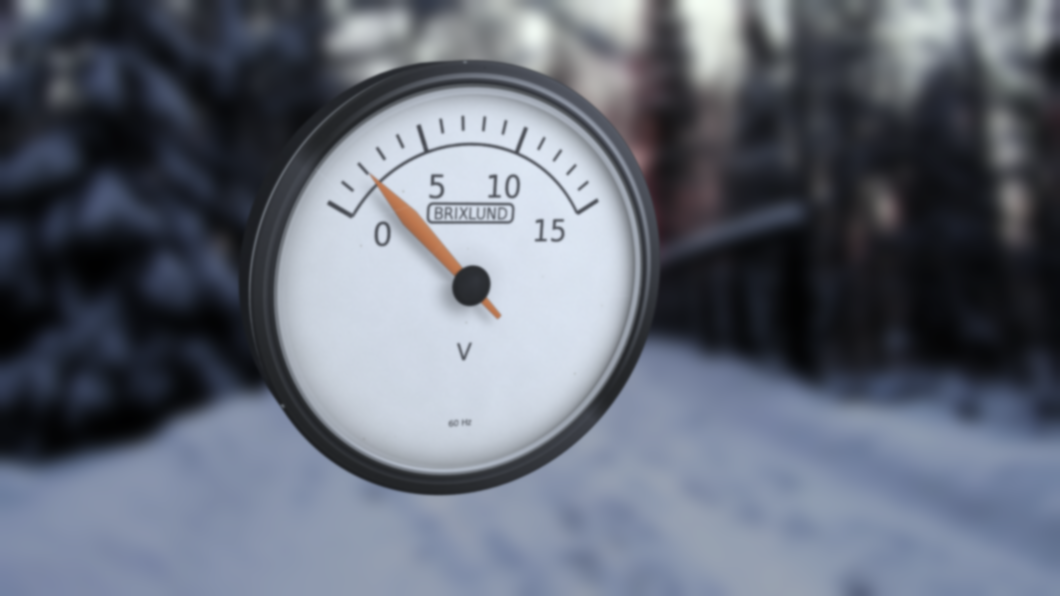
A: 2 V
